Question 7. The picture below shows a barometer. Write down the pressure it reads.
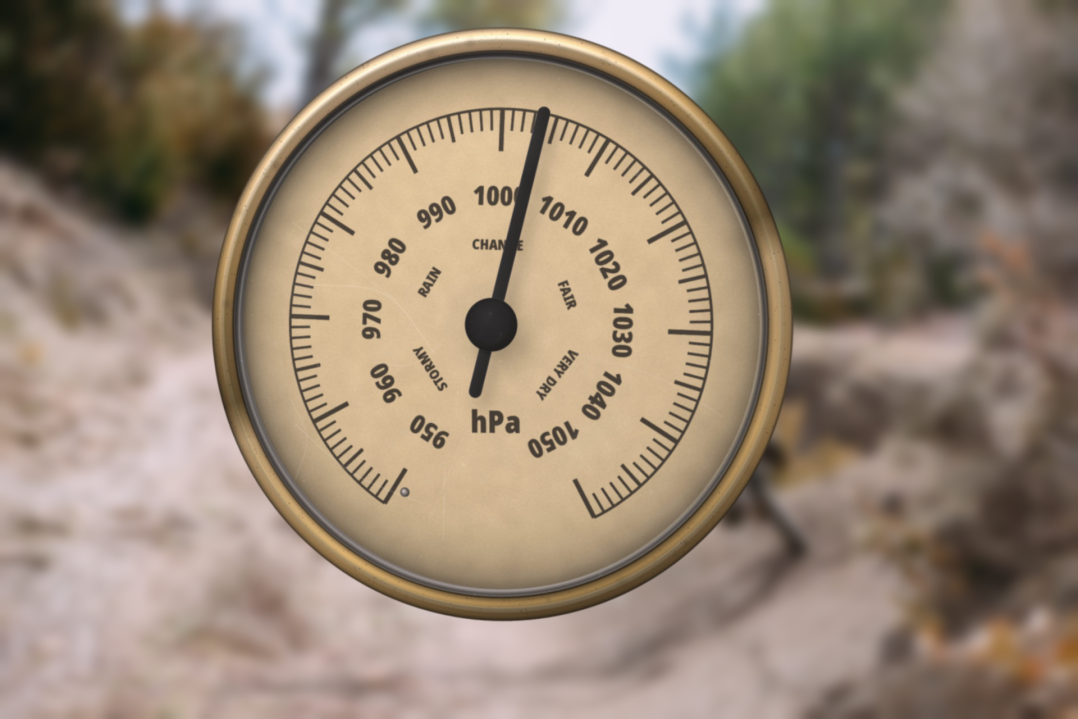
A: 1004 hPa
